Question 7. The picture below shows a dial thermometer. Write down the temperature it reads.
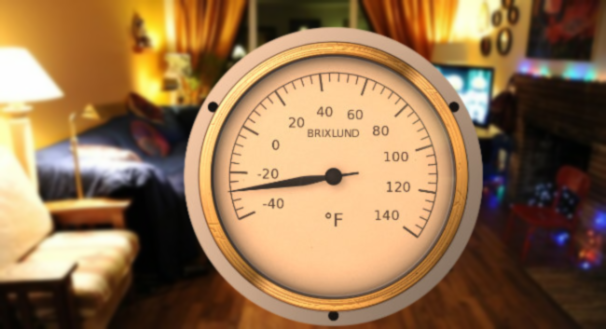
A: -28 °F
